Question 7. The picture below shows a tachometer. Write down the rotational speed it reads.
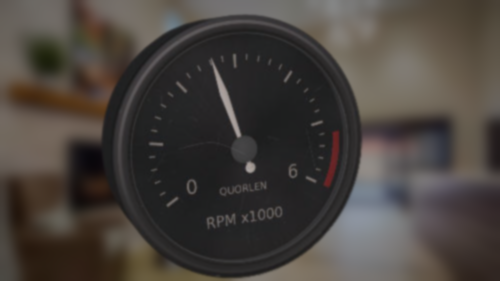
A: 2600 rpm
